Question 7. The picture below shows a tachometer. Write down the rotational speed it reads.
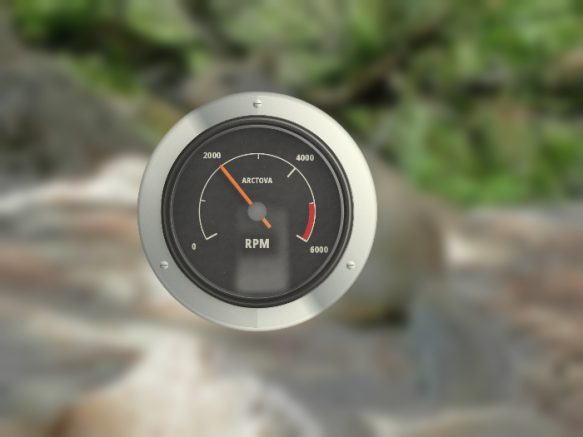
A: 2000 rpm
